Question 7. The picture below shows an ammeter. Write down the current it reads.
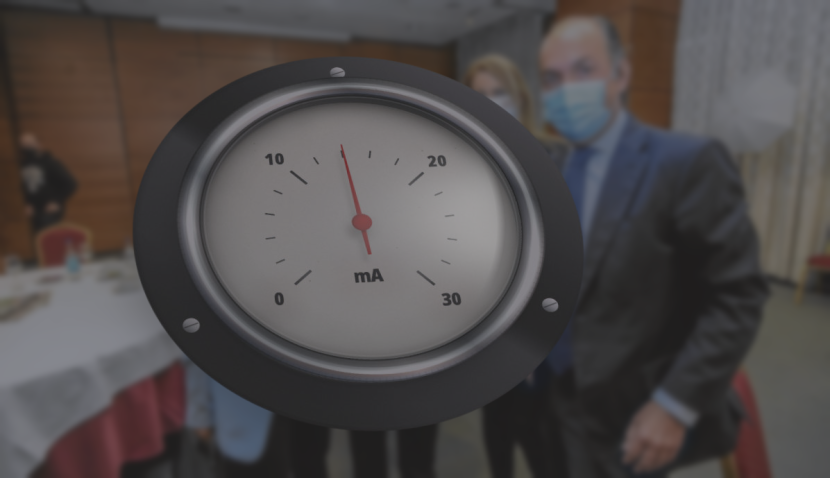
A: 14 mA
